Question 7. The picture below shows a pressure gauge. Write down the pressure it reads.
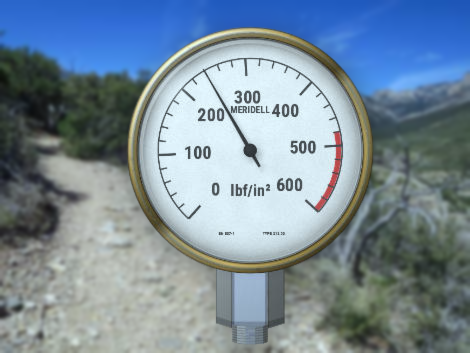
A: 240 psi
